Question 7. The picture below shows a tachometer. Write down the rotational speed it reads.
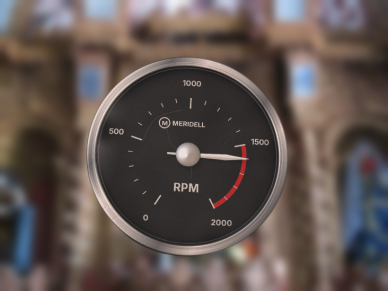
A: 1600 rpm
